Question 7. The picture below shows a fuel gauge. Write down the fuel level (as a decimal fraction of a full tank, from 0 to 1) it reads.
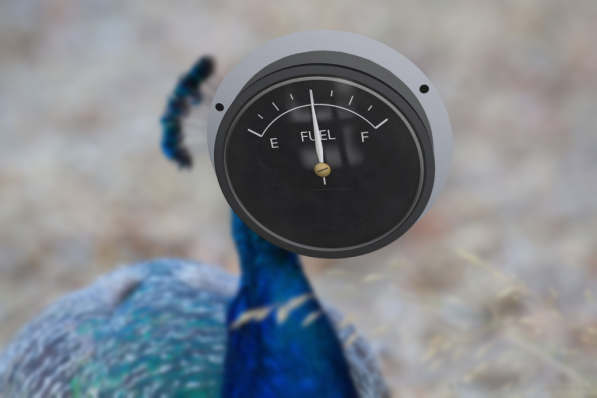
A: 0.5
